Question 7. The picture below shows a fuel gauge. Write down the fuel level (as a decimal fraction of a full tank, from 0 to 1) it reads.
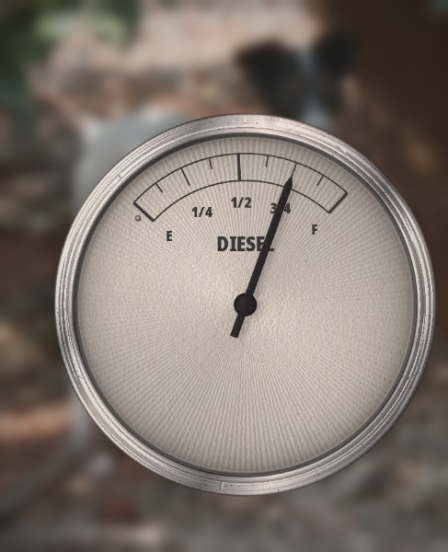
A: 0.75
